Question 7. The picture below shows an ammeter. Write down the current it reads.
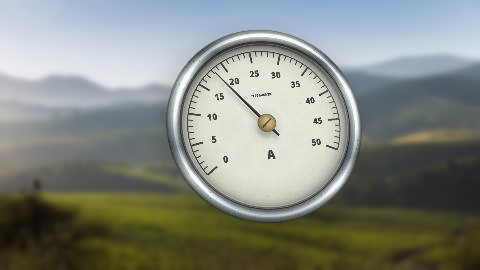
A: 18 A
